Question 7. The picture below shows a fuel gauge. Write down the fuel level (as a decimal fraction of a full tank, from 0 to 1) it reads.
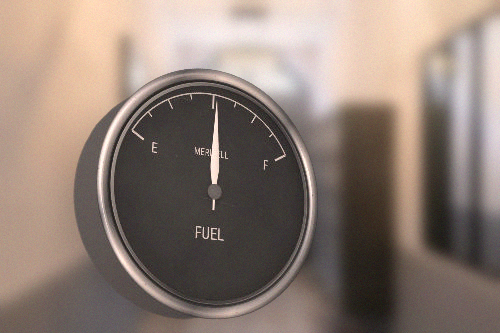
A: 0.5
